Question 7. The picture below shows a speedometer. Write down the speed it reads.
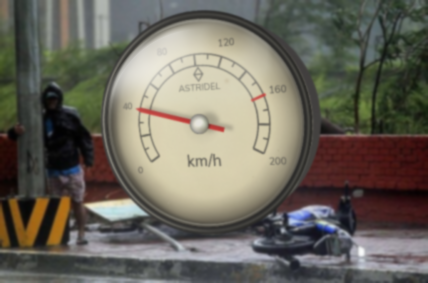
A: 40 km/h
